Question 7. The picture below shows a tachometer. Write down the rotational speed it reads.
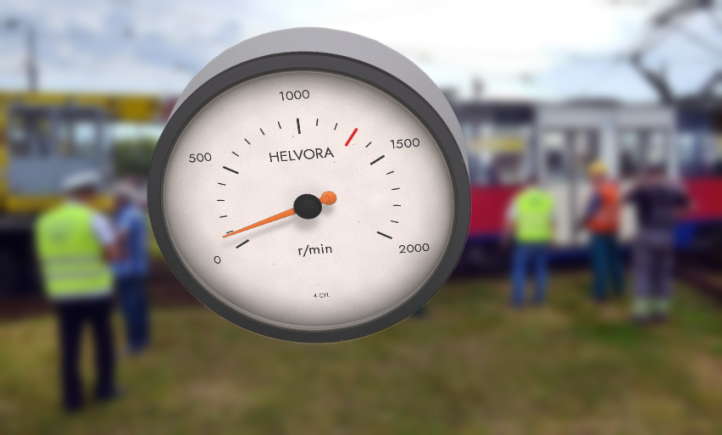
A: 100 rpm
